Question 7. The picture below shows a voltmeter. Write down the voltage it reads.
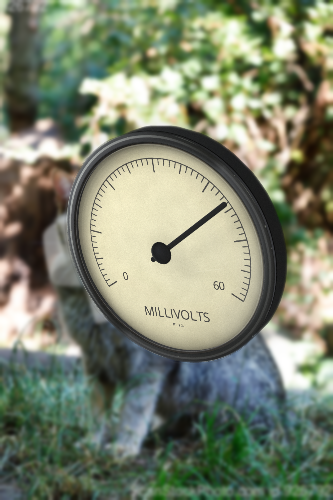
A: 44 mV
